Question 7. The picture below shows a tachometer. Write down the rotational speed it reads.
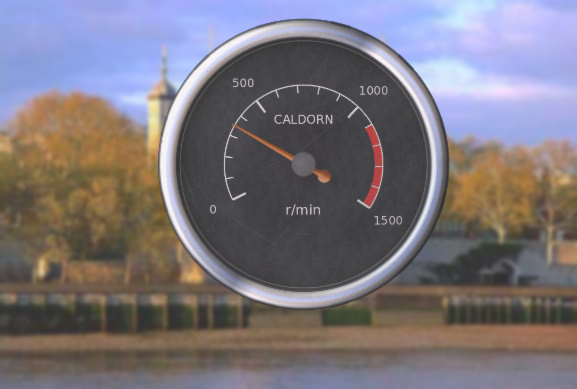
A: 350 rpm
